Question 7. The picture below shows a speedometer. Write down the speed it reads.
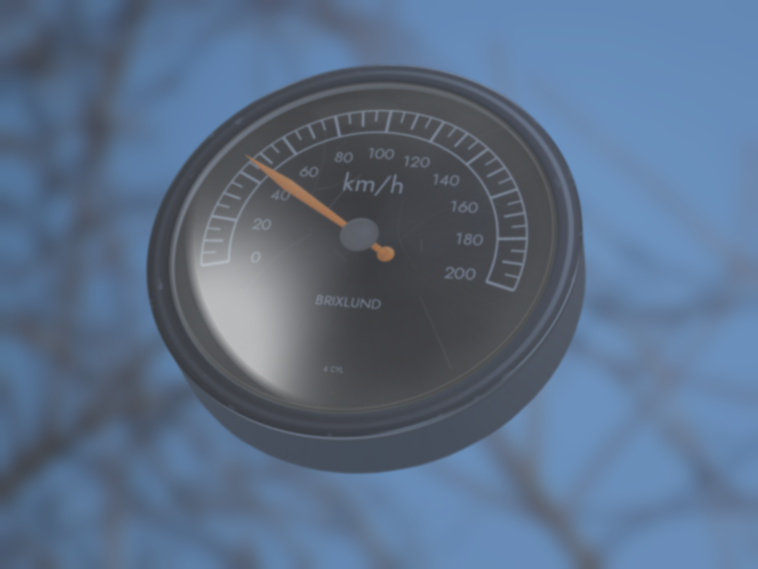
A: 45 km/h
